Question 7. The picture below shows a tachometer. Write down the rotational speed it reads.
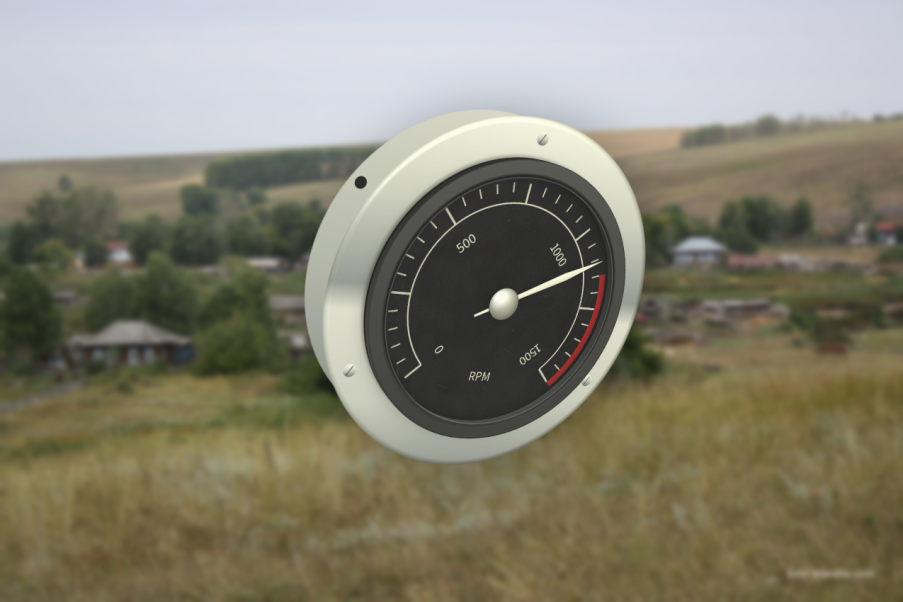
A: 1100 rpm
